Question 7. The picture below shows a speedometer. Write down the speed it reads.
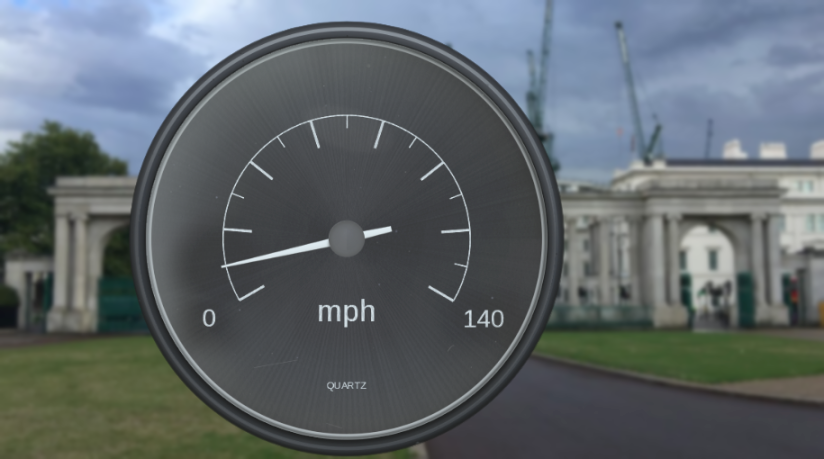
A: 10 mph
